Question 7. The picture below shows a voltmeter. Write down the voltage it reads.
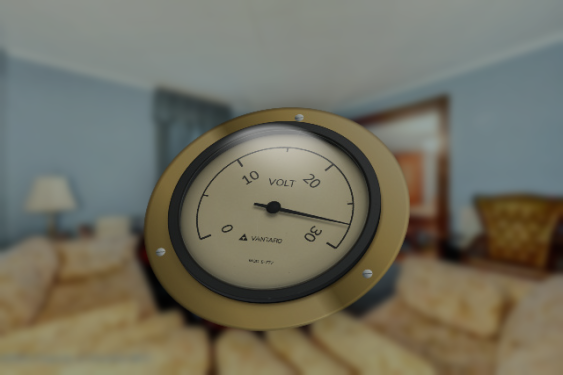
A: 27.5 V
